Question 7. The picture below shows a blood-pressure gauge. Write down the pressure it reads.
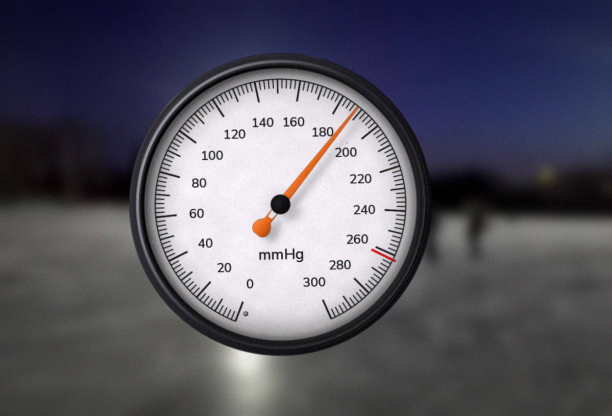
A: 188 mmHg
